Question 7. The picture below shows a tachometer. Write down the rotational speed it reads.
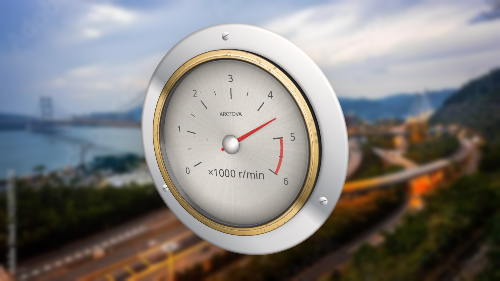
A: 4500 rpm
